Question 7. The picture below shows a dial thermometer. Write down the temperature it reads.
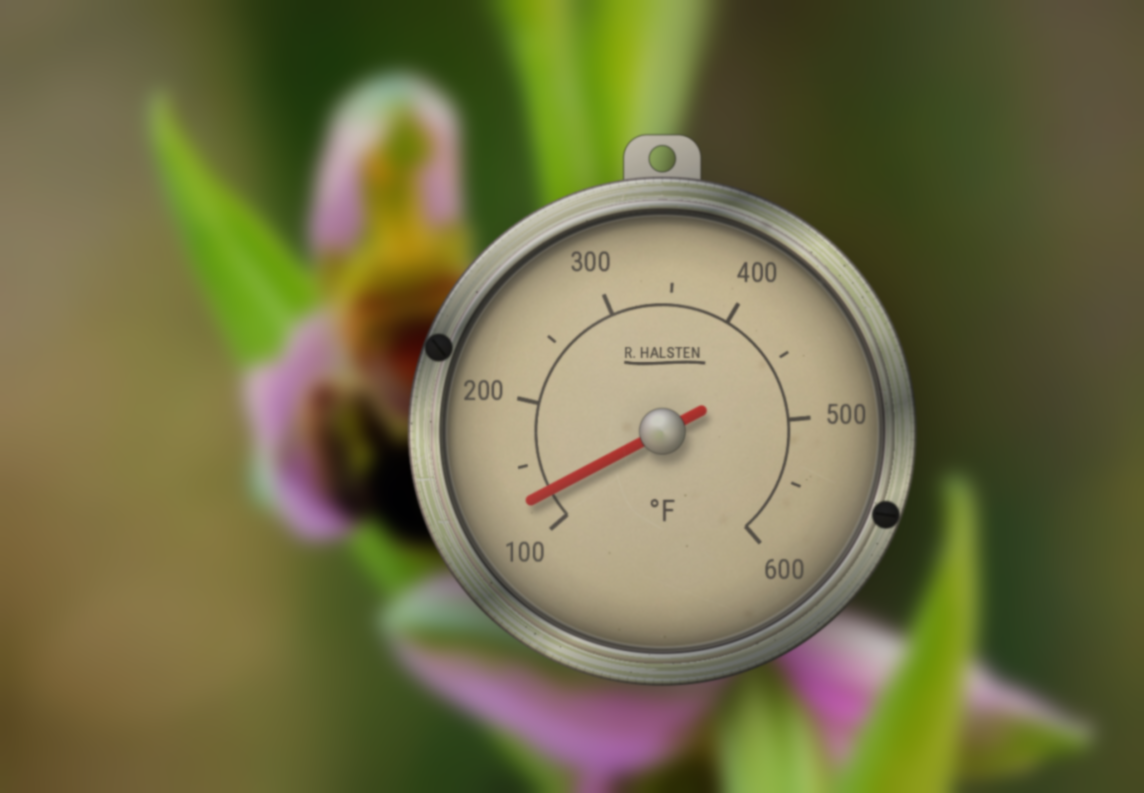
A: 125 °F
